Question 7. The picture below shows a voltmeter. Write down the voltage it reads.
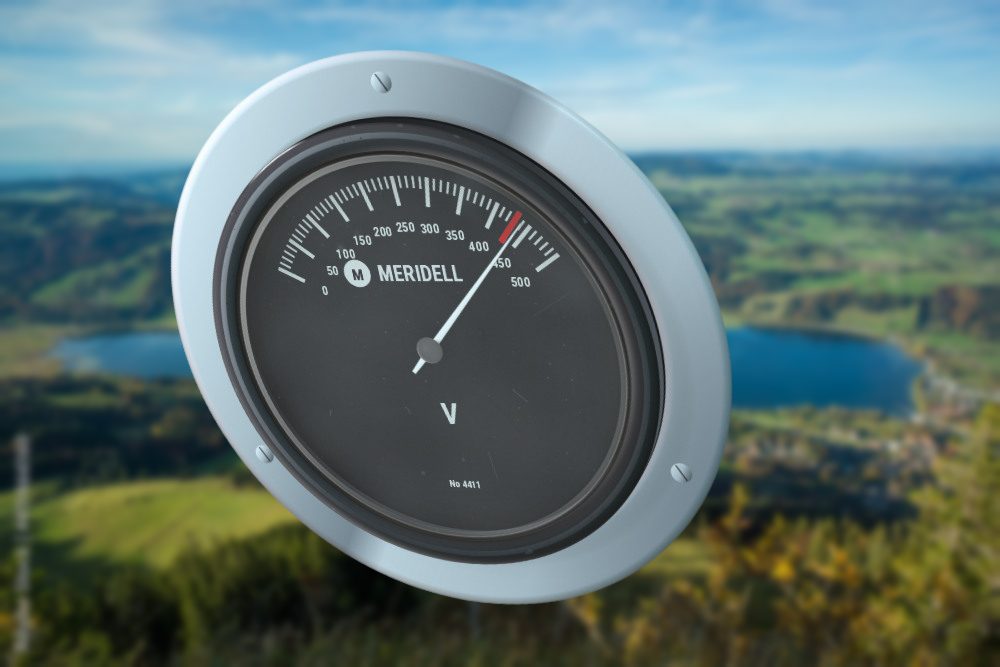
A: 440 V
